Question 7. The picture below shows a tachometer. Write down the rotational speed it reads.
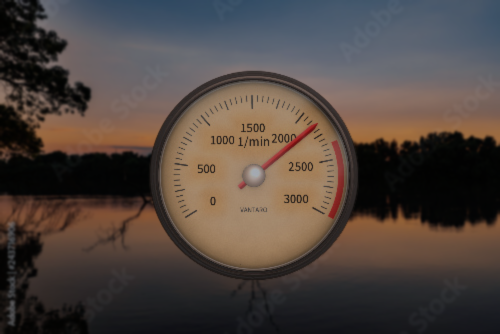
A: 2150 rpm
